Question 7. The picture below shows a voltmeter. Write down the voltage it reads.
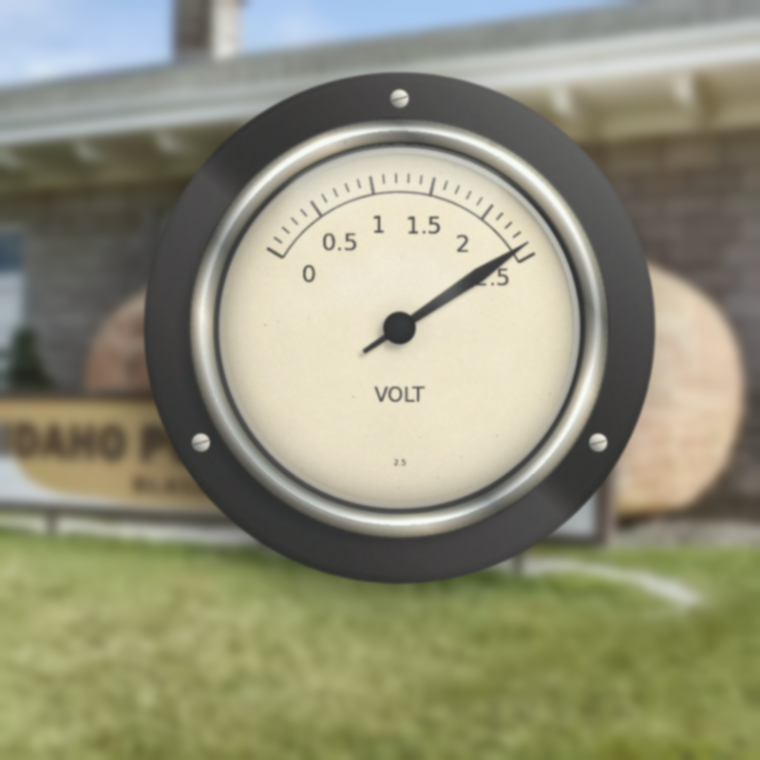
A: 2.4 V
